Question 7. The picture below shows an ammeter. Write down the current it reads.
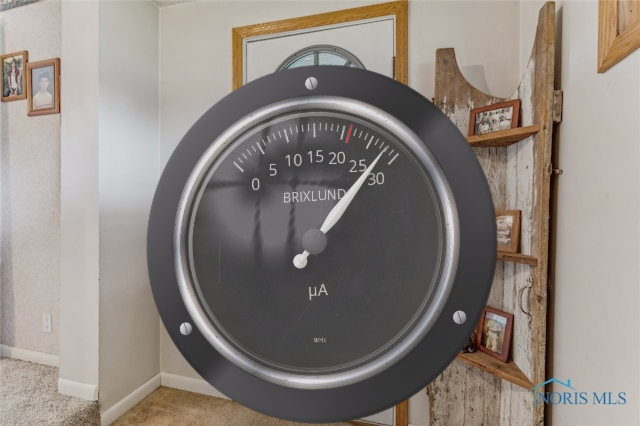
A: 28 µA
